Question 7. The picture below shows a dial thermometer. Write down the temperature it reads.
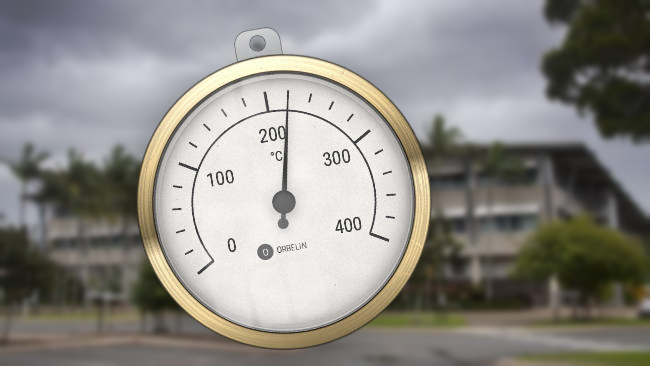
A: 220 °C
